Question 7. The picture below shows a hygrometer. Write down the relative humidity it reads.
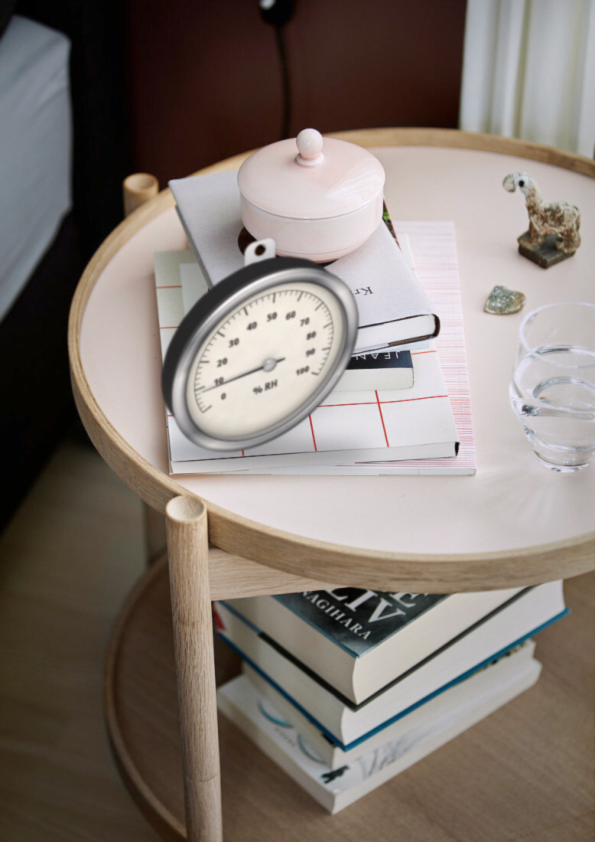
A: 10 %
